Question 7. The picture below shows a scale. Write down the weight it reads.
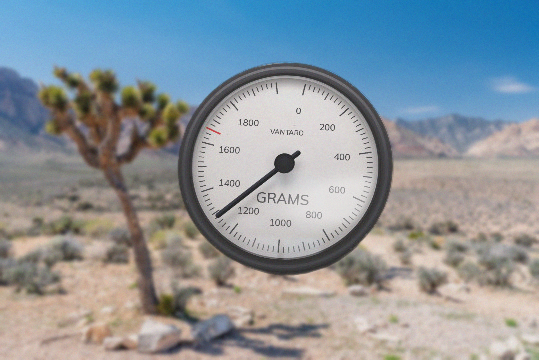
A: 1280 g
